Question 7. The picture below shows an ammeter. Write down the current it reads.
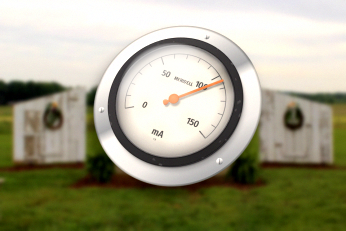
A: 105 mA
